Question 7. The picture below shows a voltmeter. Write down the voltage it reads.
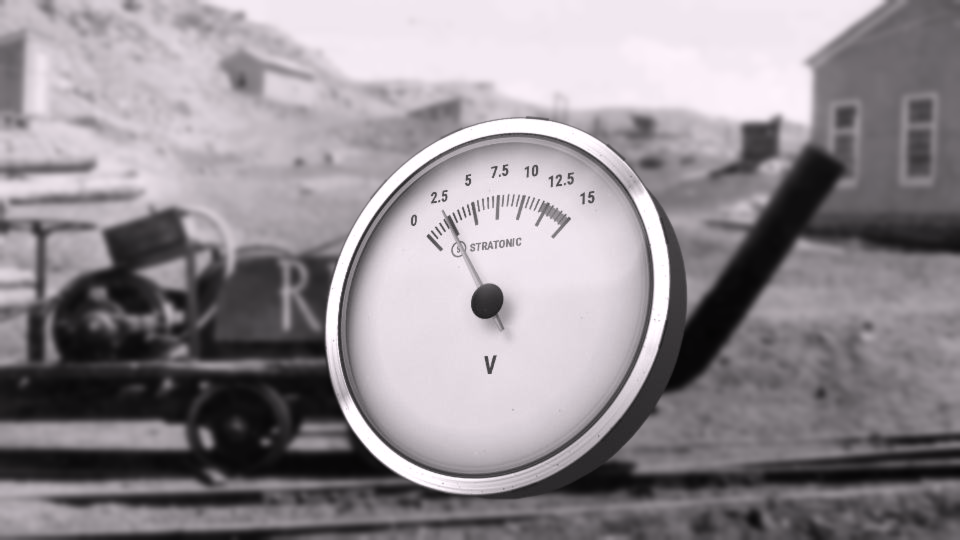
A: 2.5 V
